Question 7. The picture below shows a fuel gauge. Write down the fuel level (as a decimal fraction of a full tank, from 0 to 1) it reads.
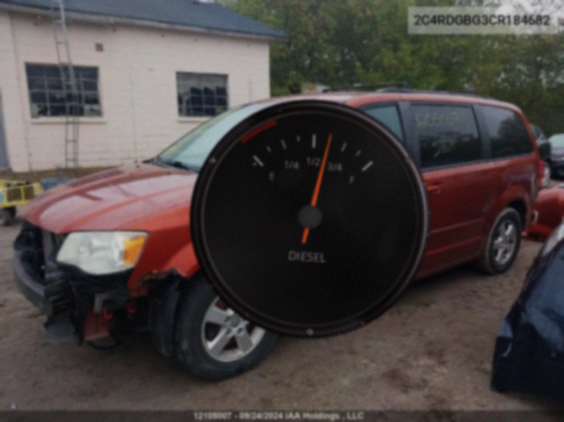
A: 0.625
